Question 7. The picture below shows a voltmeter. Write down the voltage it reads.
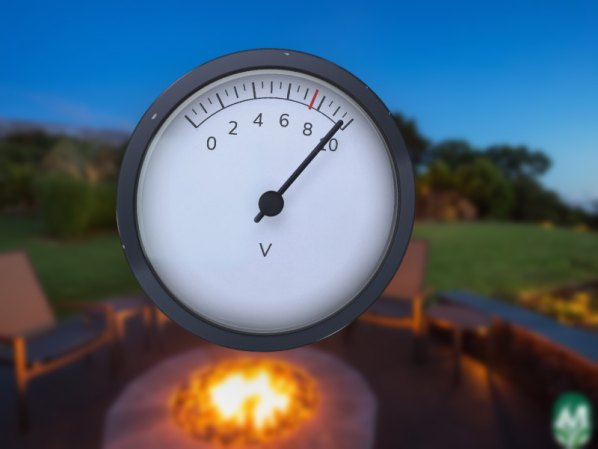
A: 9.5 V
